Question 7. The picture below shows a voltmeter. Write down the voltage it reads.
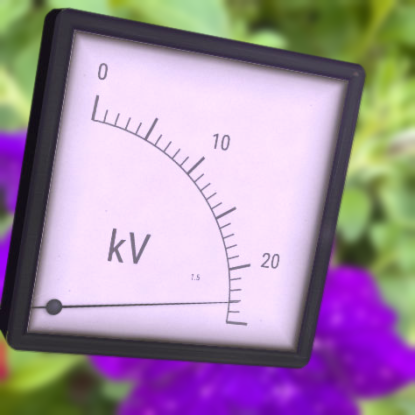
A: 23 kV
